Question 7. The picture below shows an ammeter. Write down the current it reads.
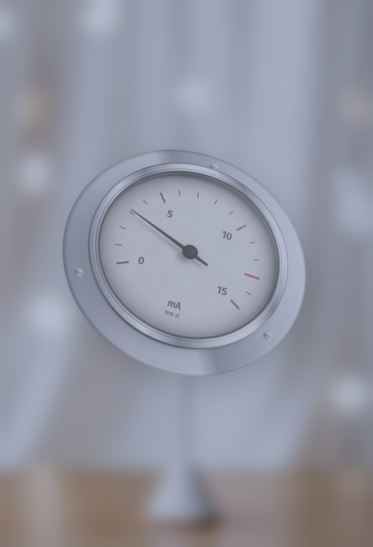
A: 3 mA
